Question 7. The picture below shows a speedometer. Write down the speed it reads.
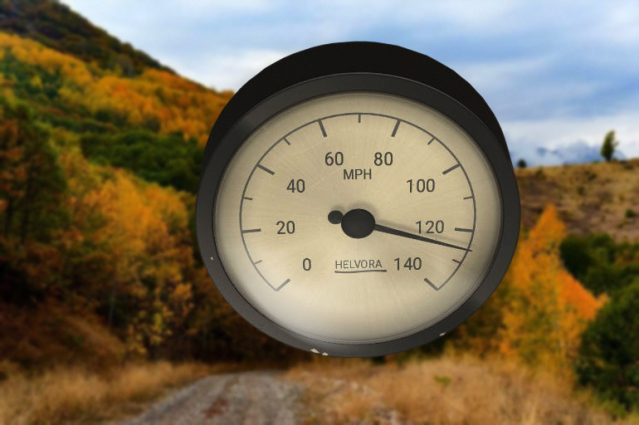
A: 125 mph
